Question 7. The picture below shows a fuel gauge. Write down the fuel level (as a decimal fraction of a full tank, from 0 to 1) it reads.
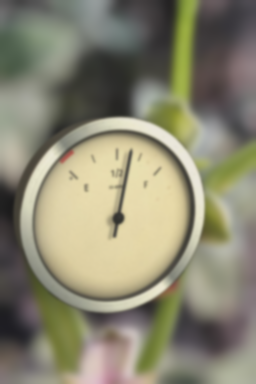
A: 0.625
